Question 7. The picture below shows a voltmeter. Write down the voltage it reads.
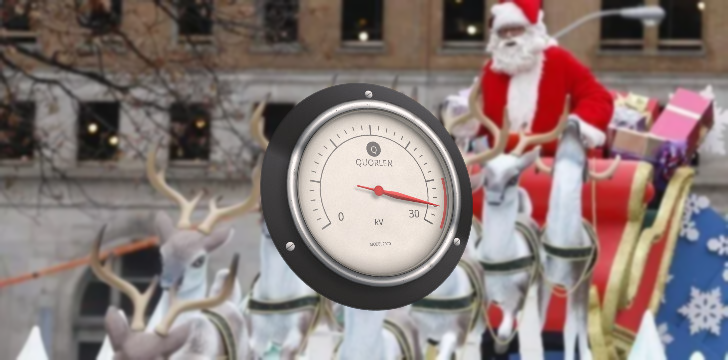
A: 28 kV
